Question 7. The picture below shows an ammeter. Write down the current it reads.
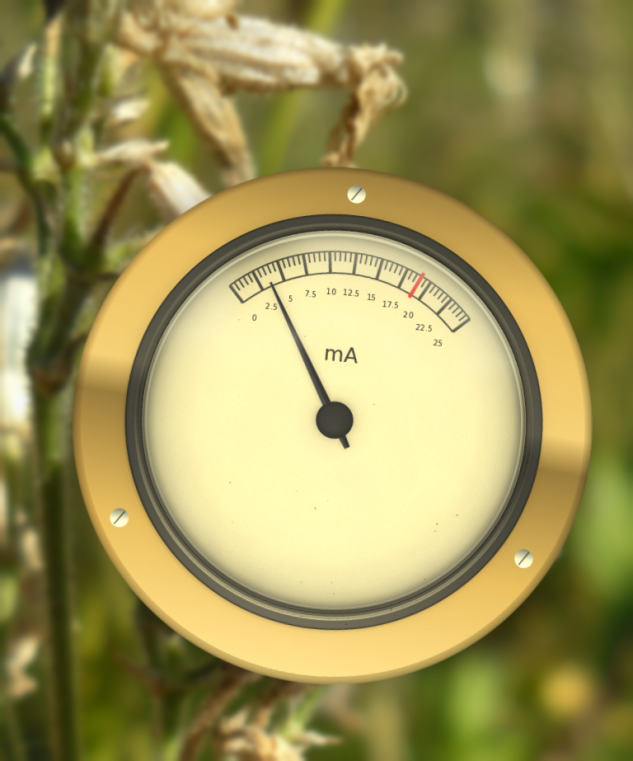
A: 3.5 mA
